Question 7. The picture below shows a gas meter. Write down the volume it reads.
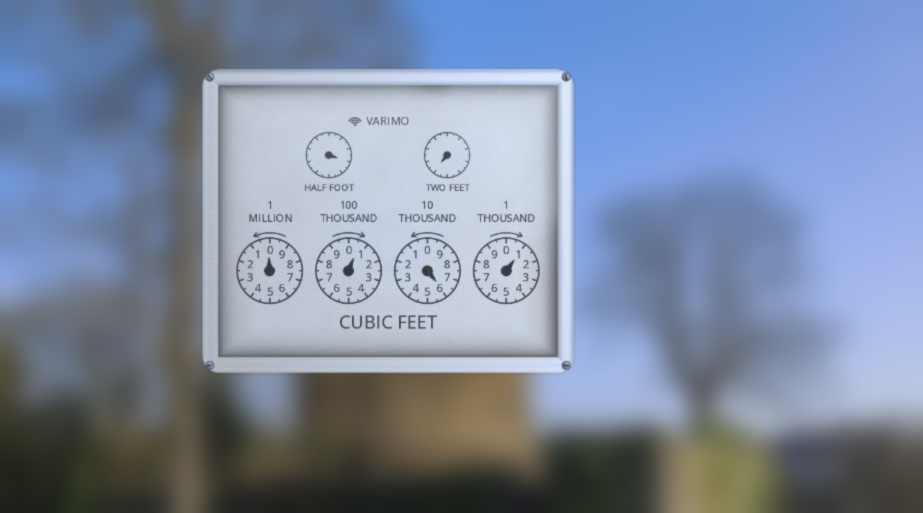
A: 6100 ft³
